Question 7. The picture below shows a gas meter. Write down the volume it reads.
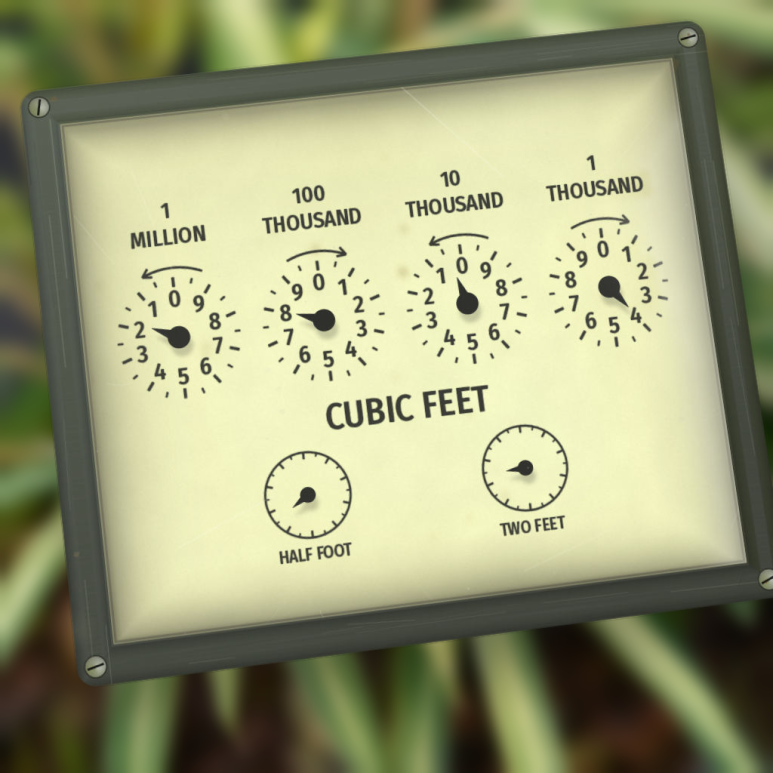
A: 180400 ft³
